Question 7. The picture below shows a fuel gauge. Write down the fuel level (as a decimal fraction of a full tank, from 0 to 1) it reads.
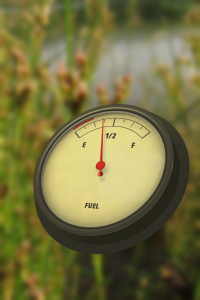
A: 0.375
